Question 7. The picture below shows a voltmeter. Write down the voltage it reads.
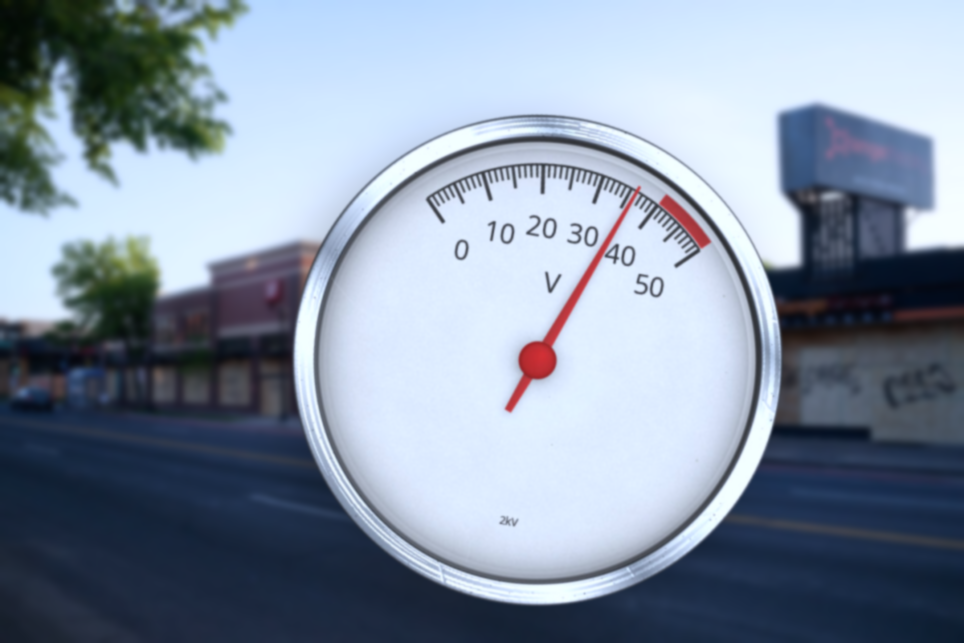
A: 36 V
